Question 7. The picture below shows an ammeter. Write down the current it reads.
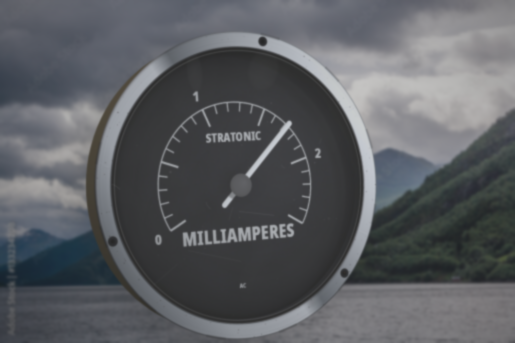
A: 1.7 mA
